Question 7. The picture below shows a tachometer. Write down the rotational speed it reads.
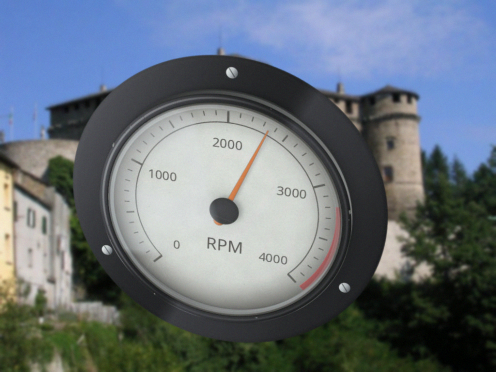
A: 2350 rpm
